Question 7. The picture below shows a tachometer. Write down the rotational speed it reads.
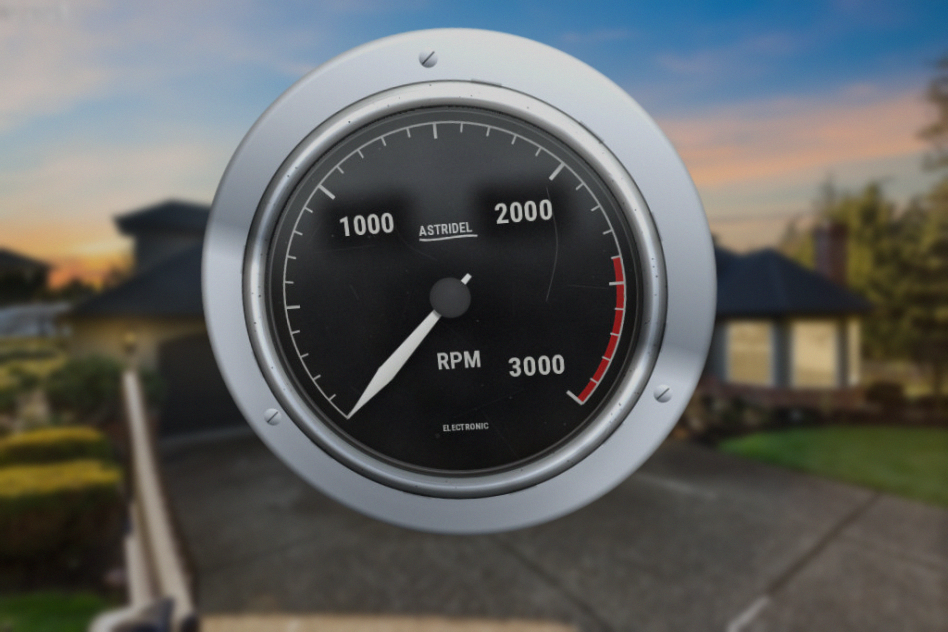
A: 0 rpm
